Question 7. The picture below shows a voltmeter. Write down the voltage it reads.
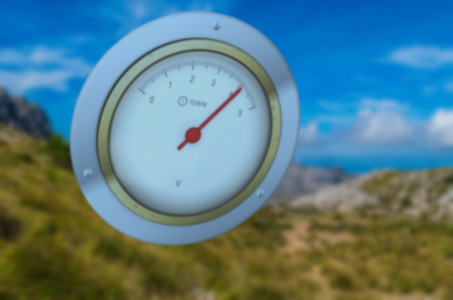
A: 4 V
